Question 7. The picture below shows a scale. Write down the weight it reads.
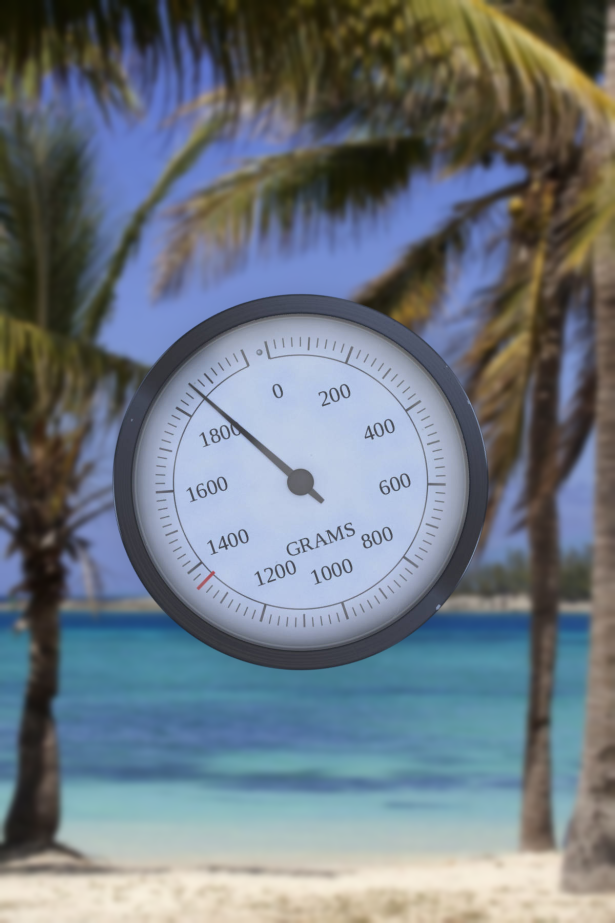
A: 1860 g
